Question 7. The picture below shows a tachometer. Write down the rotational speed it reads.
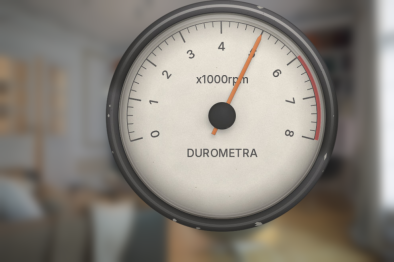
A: 5000 rpm
